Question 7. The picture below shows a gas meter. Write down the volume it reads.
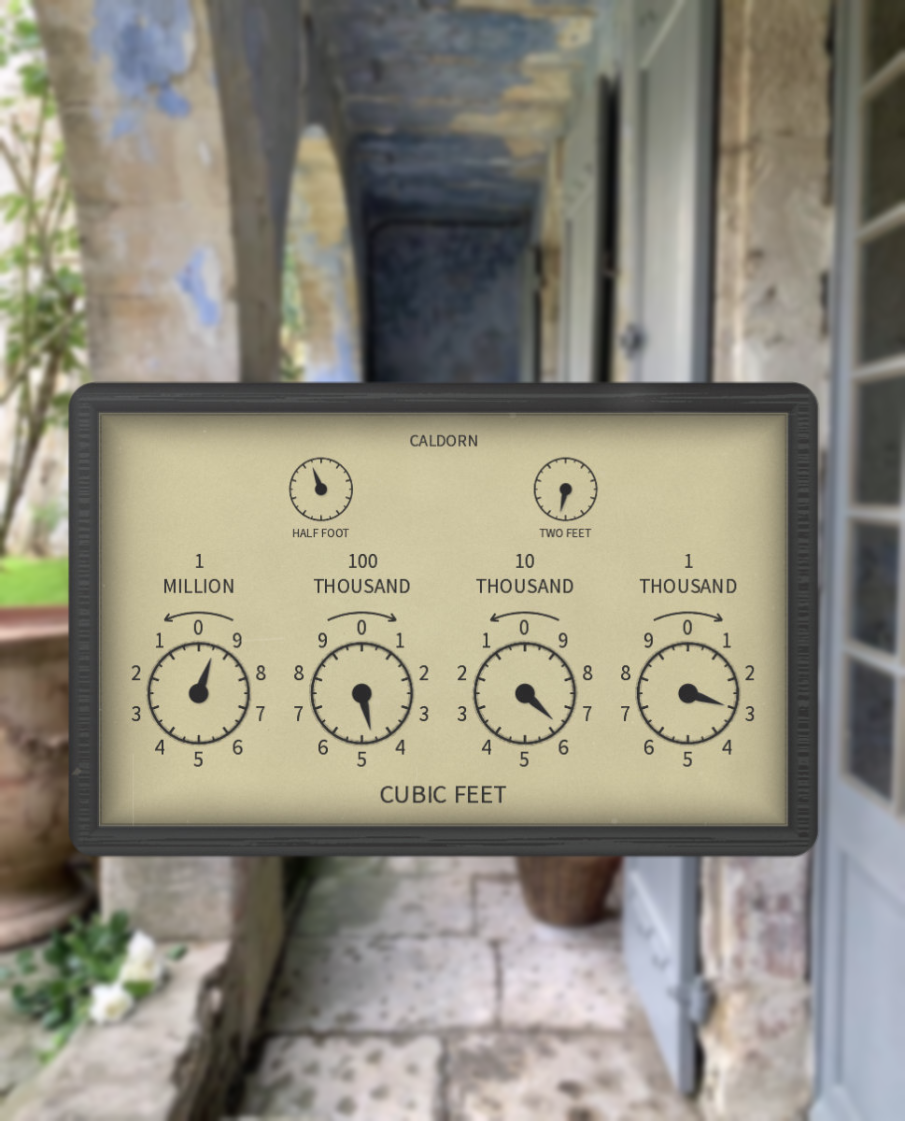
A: 946300 ft³
